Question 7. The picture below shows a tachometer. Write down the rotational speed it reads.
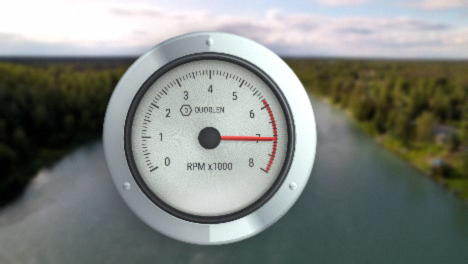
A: 7000 rpm
